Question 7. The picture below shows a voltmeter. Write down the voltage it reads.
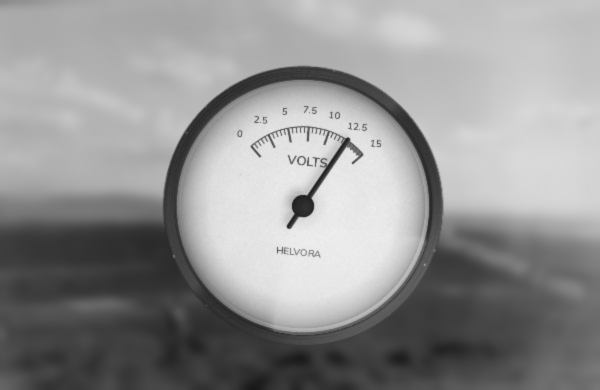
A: 12.5 V
